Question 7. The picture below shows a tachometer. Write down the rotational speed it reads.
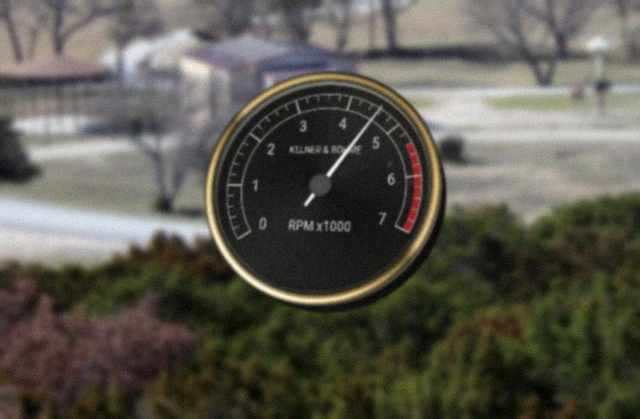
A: 4600 rpm
